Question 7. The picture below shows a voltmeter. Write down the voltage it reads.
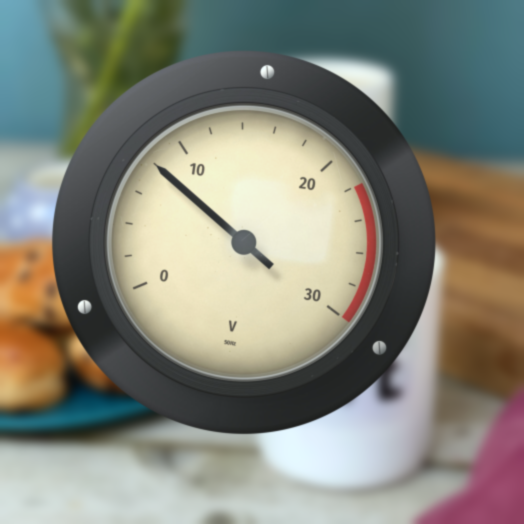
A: 8 V
